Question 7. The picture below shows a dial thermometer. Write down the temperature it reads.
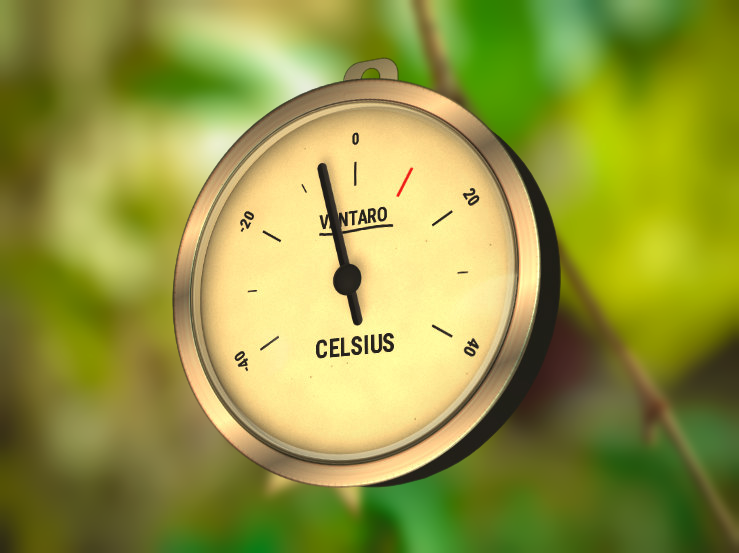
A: -5 °C
